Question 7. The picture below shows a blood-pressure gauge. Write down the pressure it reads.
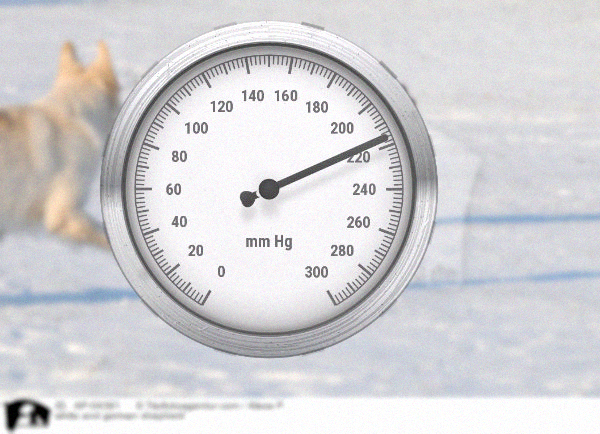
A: 216 mmHg
